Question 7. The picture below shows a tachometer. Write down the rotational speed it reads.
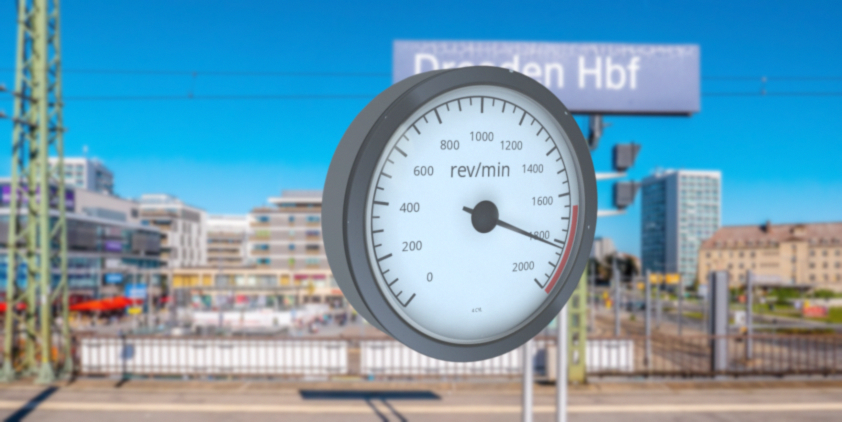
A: 1825 rpm
